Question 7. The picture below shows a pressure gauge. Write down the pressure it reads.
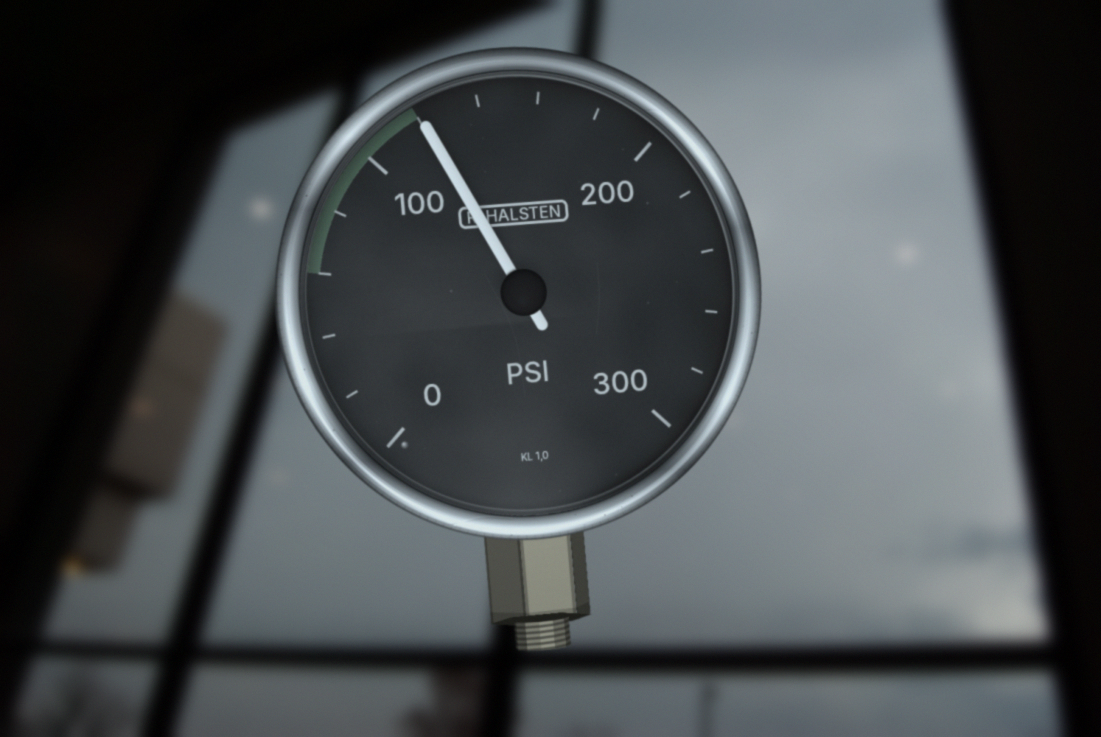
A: 120 psi
